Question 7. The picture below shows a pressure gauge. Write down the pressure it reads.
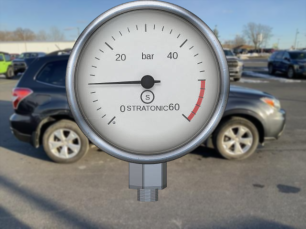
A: 10 bar
